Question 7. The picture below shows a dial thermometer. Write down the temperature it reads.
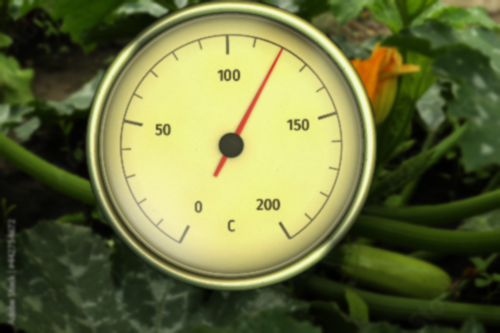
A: 120 °C
